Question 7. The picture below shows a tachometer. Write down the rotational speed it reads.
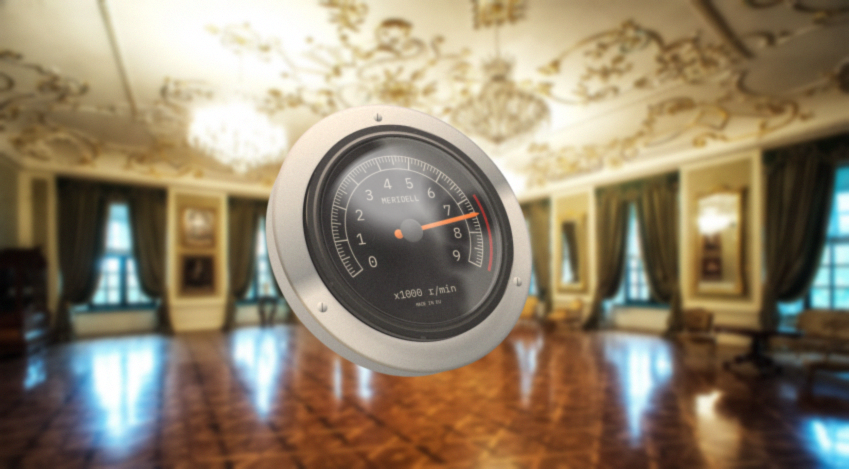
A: 7500 rpm
